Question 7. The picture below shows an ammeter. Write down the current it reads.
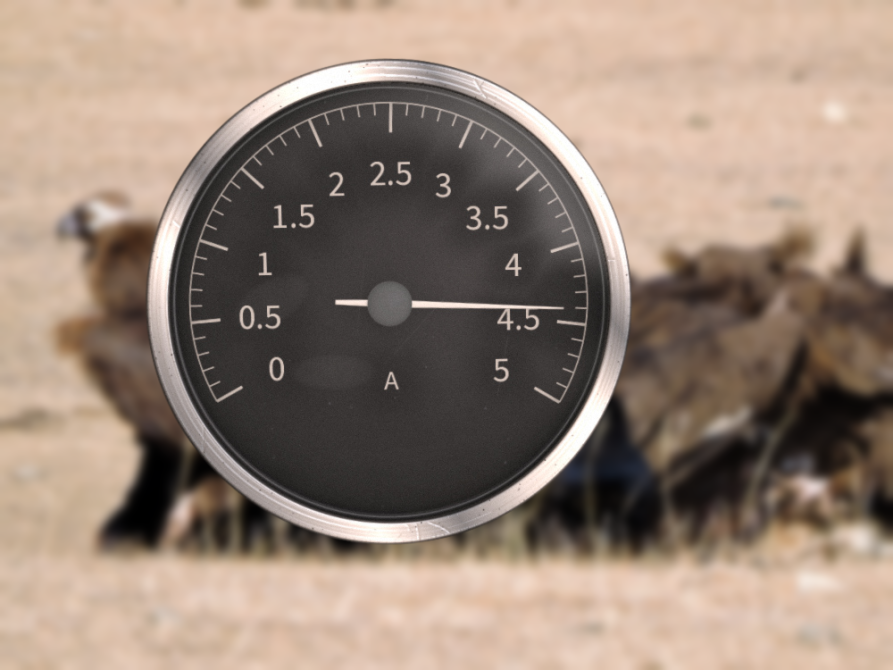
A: 4.4 A
